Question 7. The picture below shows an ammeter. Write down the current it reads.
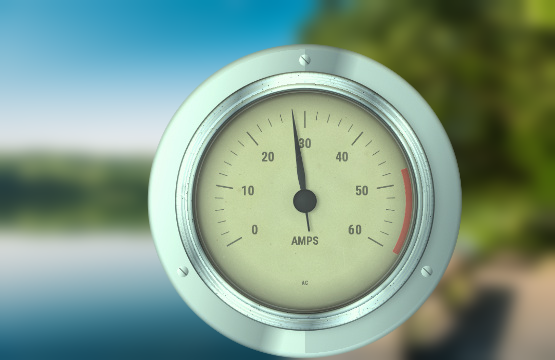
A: 28 A
